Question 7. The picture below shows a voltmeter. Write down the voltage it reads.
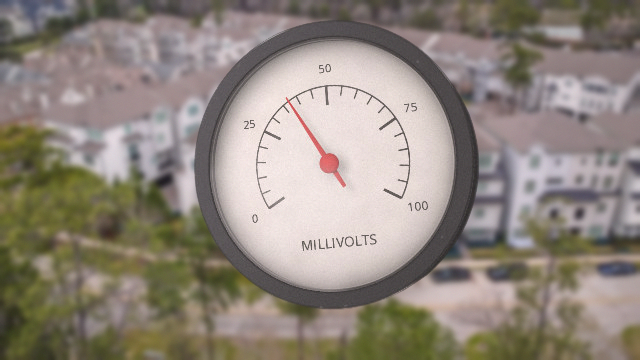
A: 37.5 mV
